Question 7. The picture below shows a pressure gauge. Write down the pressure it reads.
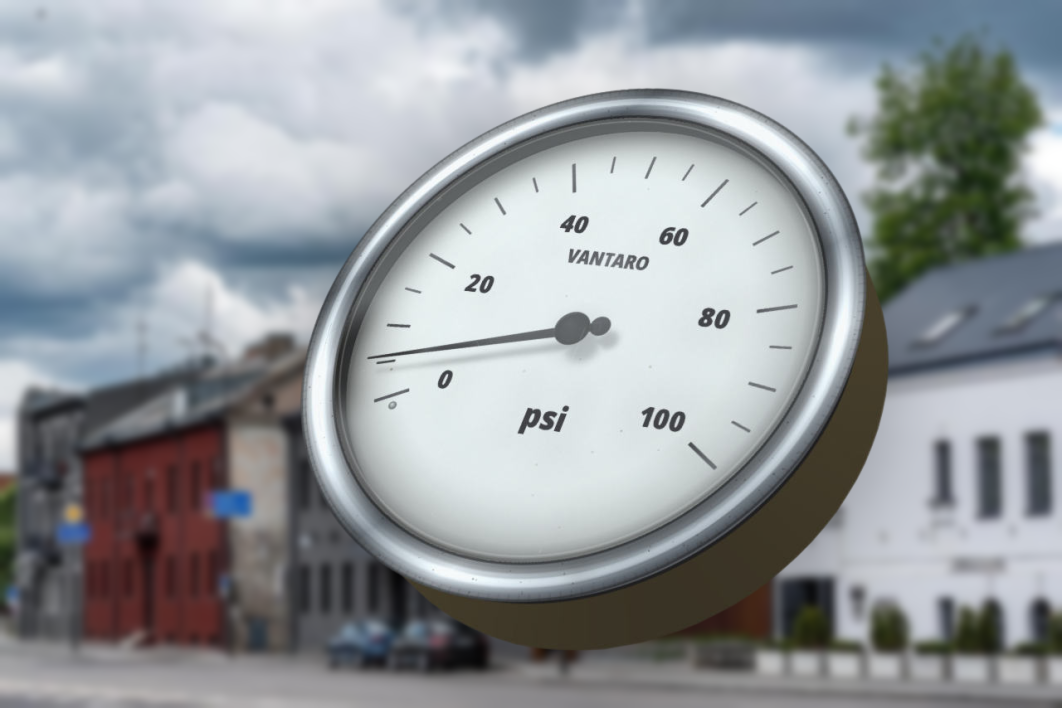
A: 5 psi
